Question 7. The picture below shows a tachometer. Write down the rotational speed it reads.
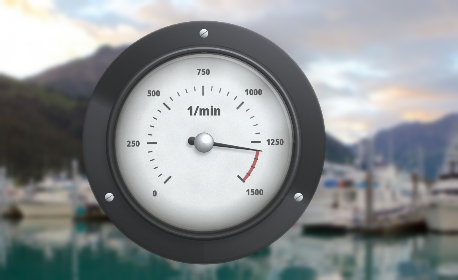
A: 1300 rpm
